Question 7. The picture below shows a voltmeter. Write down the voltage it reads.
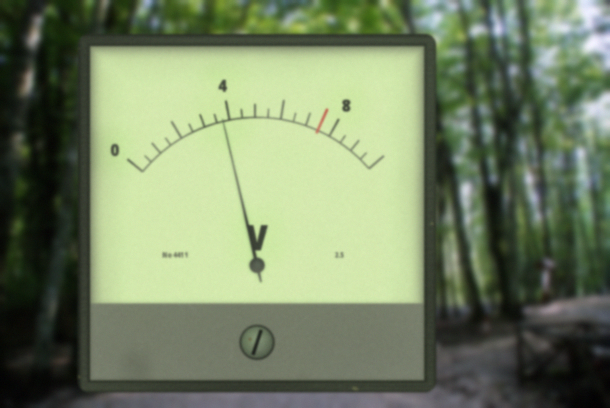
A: 3.75 V
